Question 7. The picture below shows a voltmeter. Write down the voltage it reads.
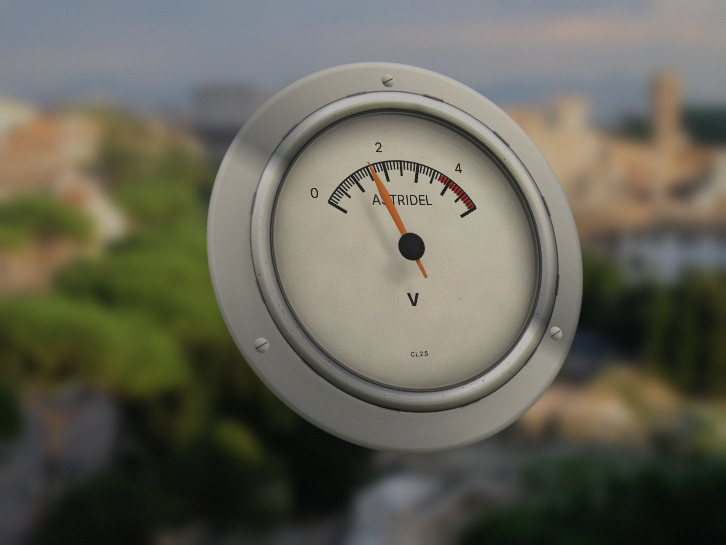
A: 1.5 V
